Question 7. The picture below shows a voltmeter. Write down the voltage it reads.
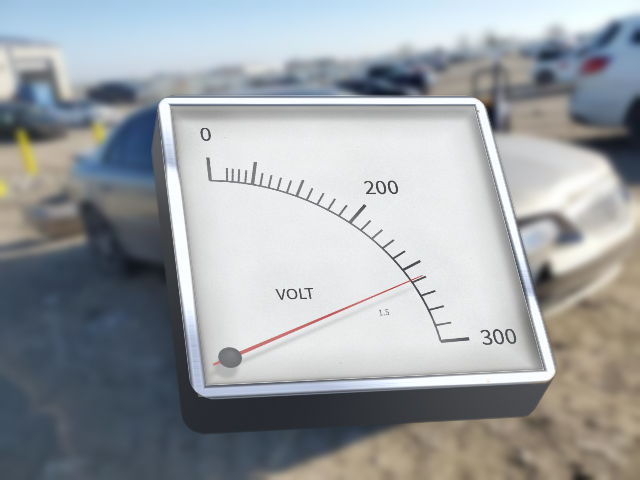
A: 260 V
